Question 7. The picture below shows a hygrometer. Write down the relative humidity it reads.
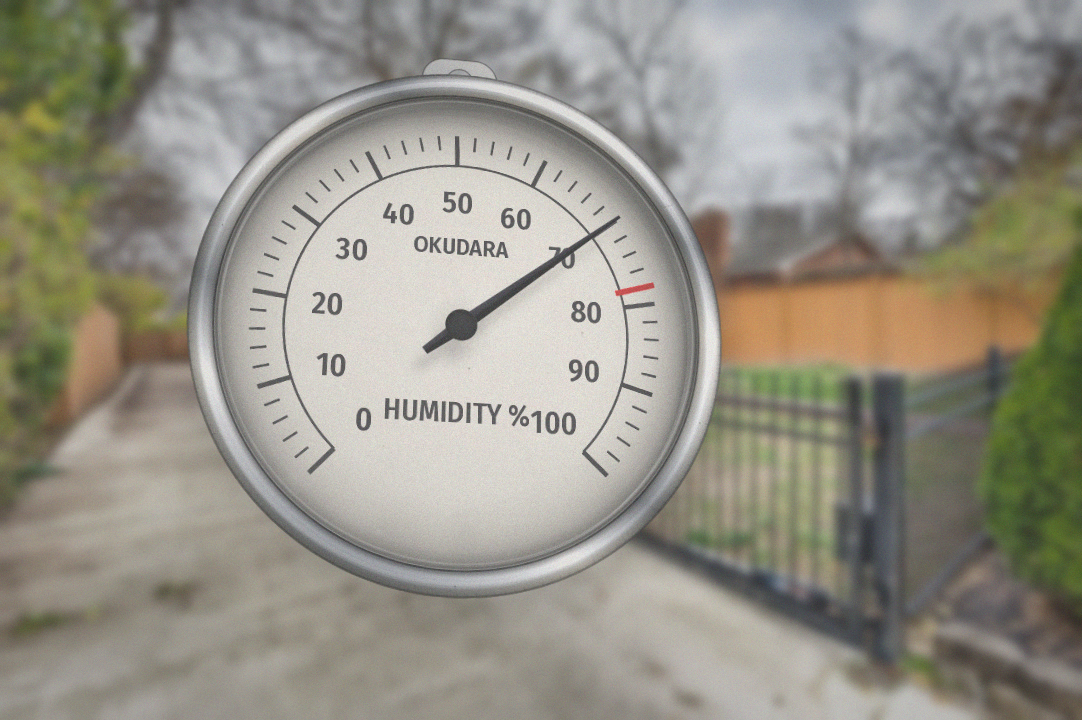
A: 70 %
